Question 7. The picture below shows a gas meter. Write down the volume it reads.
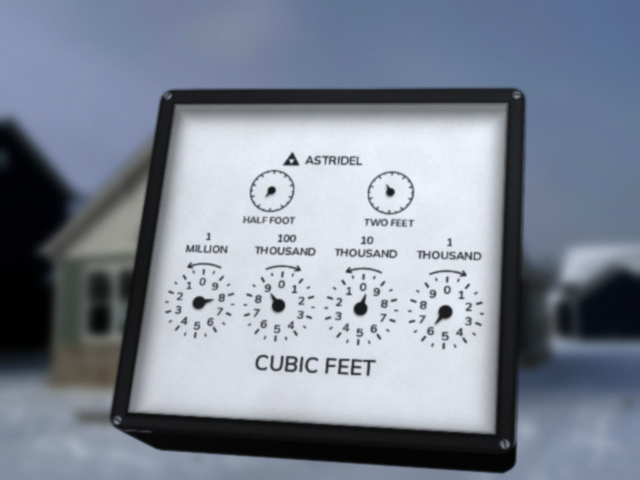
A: 789600 ft³
